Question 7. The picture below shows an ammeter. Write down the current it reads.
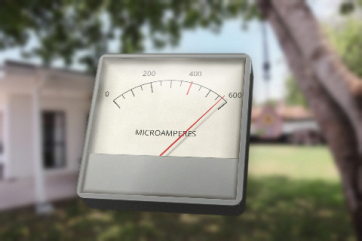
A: 575 µA
